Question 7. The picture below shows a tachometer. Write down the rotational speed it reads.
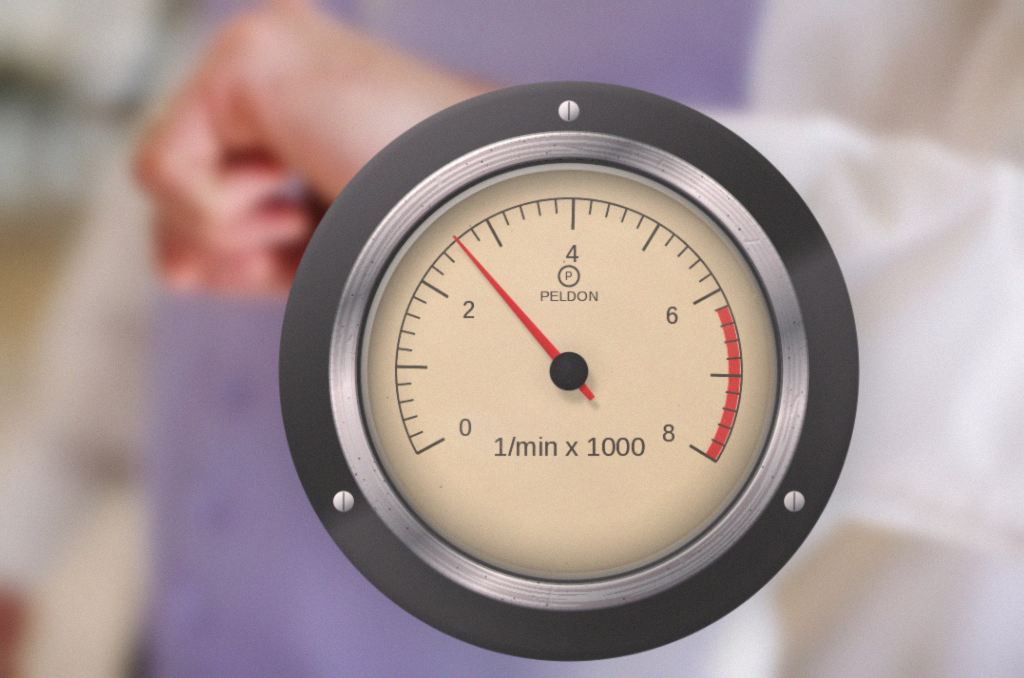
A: 2600 rpm
